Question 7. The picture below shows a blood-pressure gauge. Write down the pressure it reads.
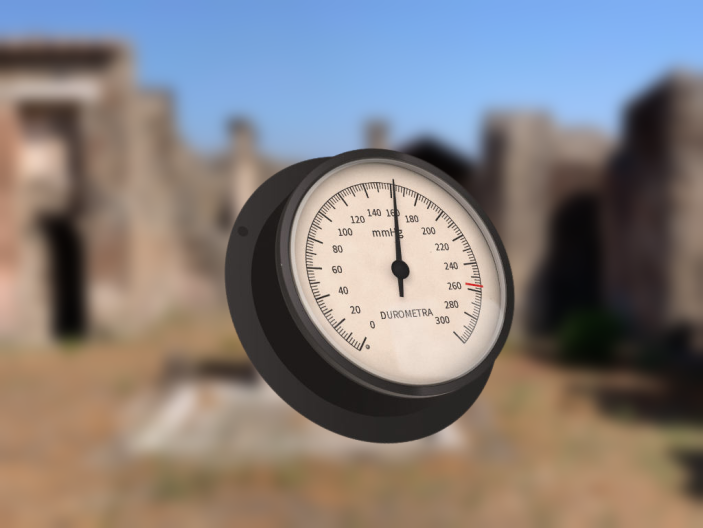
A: 160 mmHg
